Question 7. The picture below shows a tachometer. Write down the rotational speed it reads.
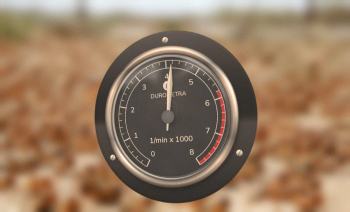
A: 4200 rpm
